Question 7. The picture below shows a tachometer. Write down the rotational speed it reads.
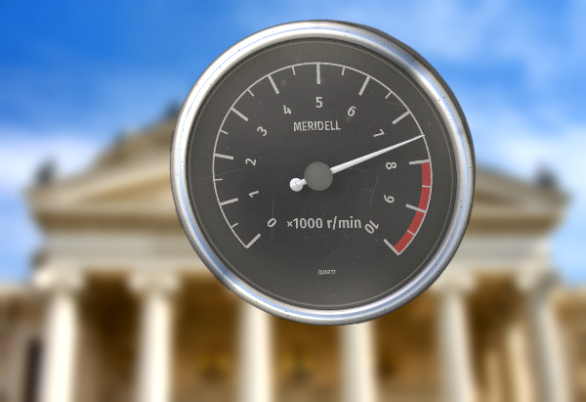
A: 7500 rpm
